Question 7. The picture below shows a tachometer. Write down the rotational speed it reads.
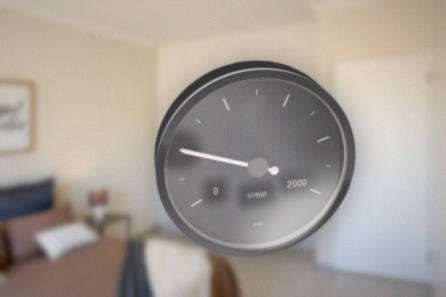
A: 400 rpm
